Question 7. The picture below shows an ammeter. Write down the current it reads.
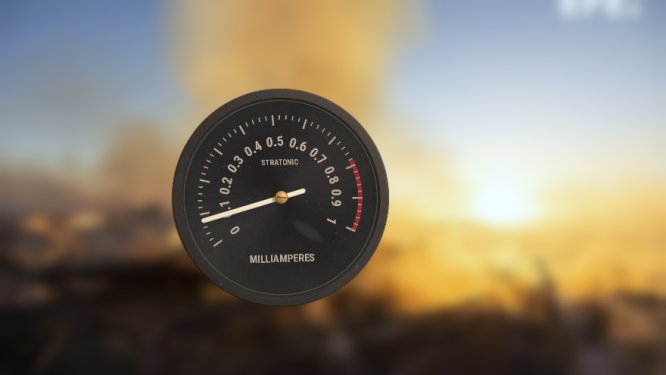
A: 0.08 mA
